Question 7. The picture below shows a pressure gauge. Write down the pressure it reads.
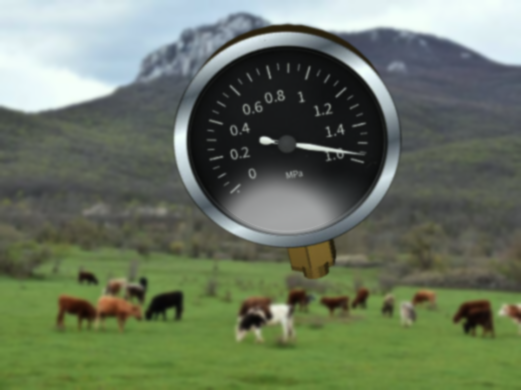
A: 1.55 MPa
